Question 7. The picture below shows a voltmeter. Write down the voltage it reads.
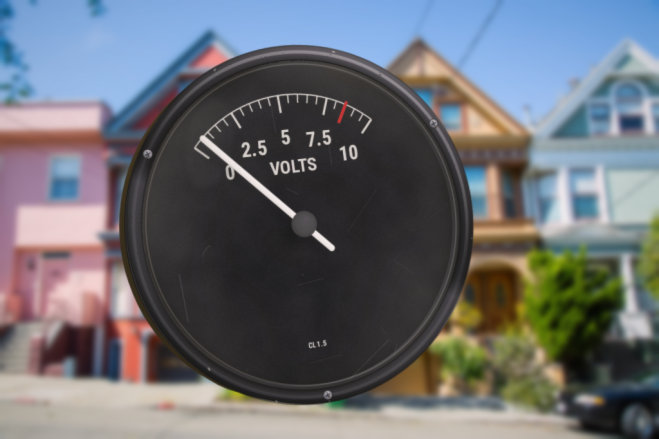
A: 0.5 V
